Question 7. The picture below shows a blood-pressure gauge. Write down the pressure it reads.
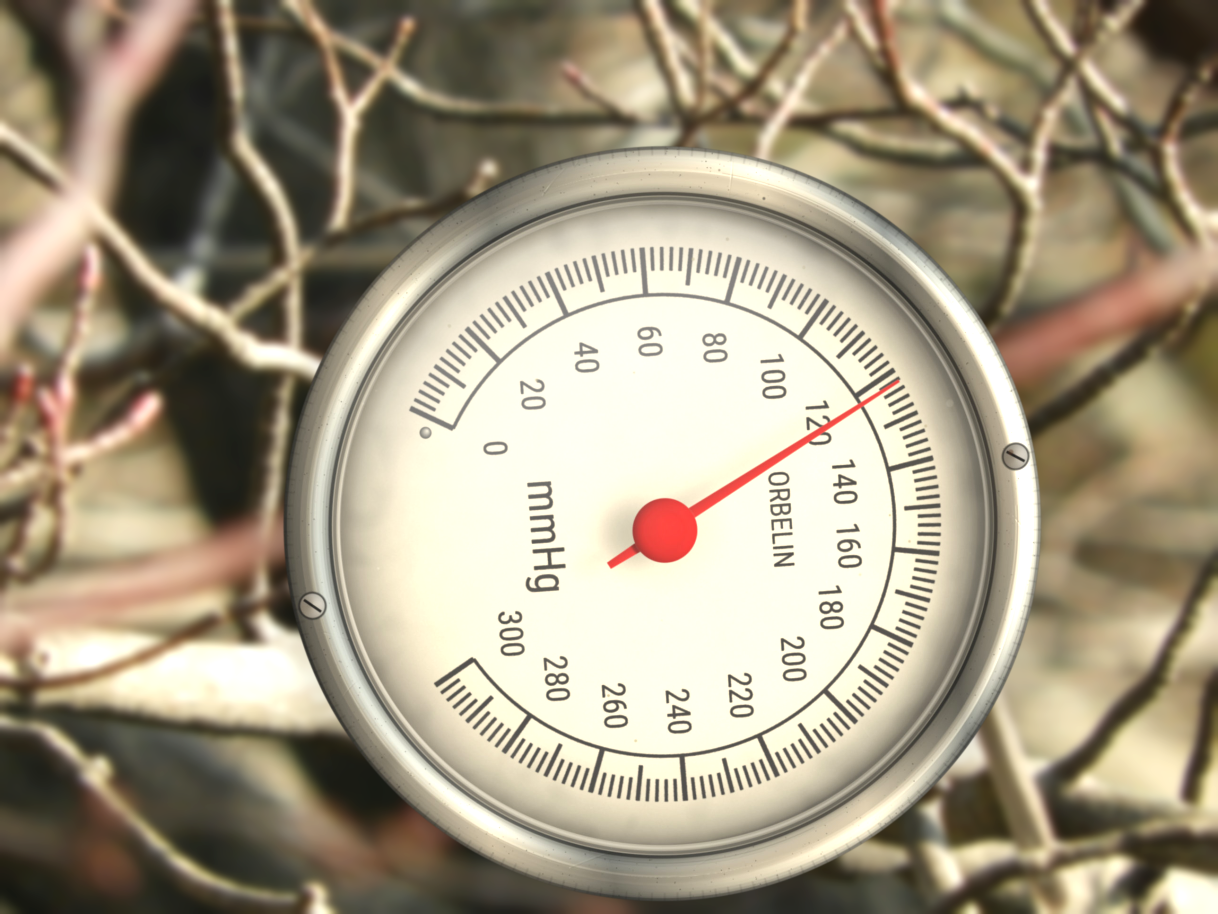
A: 122 mmHg
